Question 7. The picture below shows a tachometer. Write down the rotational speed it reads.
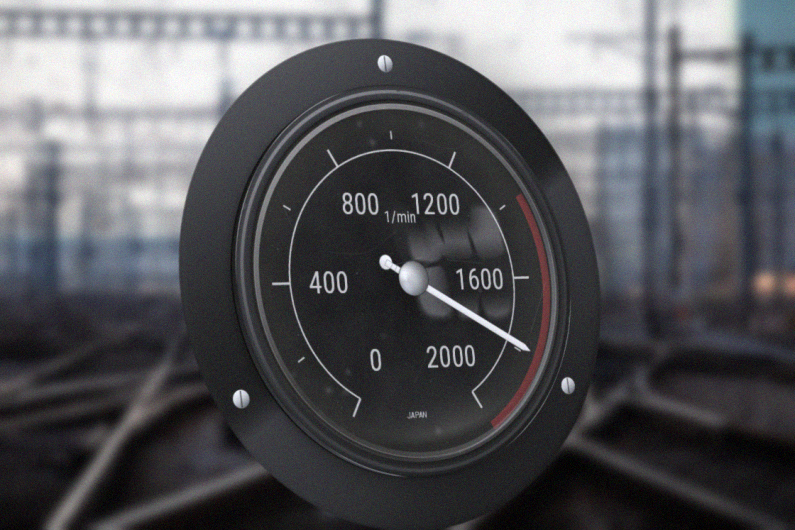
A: 1800 rpm
